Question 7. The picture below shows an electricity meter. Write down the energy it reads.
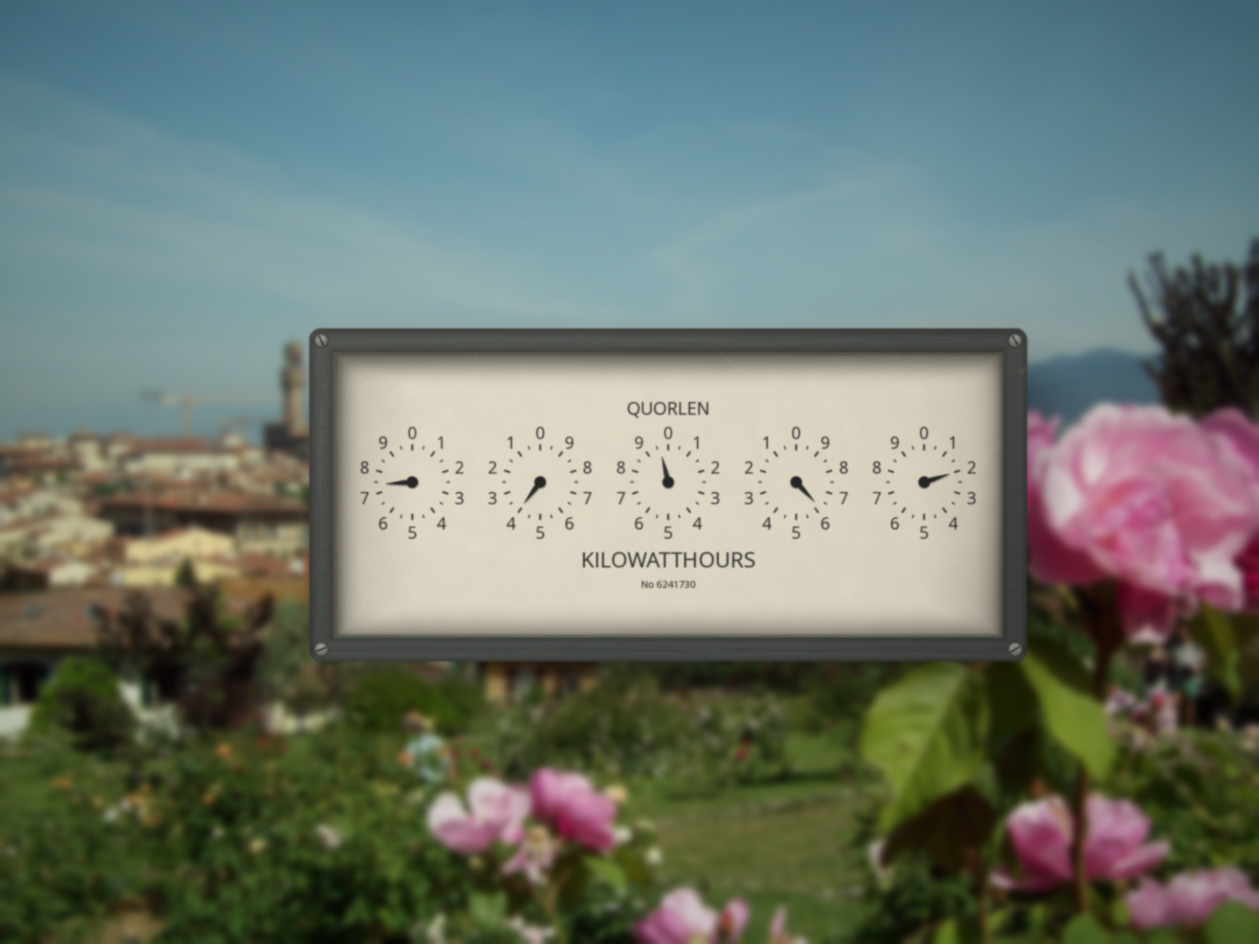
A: 73962 kWh
